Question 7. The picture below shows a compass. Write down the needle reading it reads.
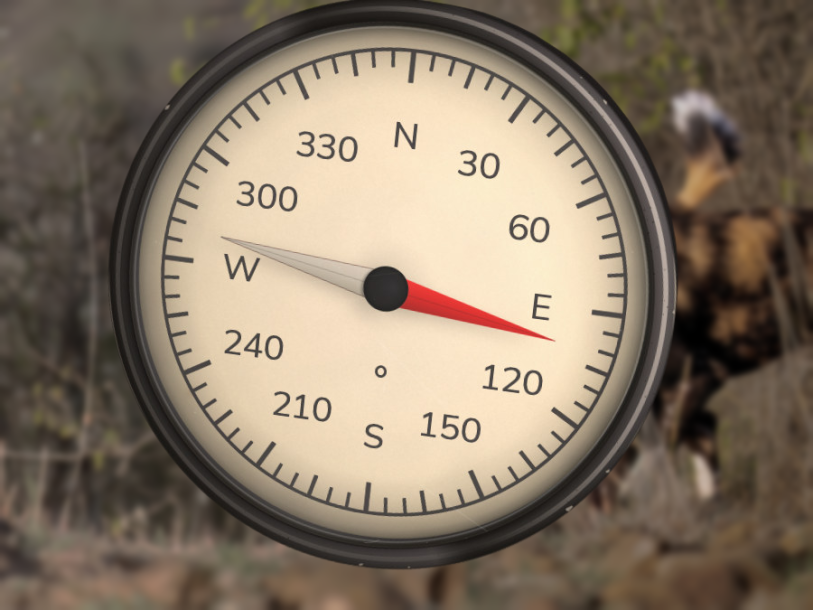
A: 100 °
